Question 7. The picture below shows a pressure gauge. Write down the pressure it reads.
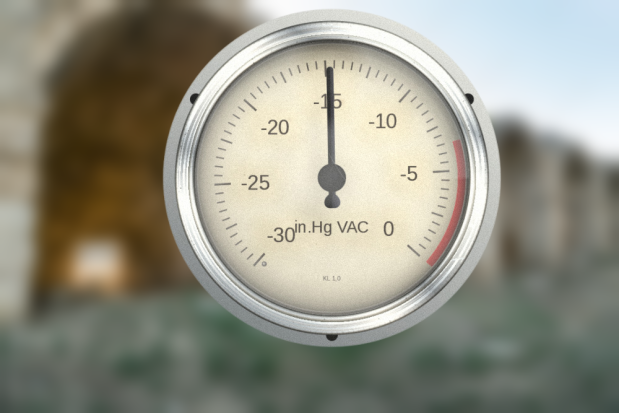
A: -14.75 inHg
